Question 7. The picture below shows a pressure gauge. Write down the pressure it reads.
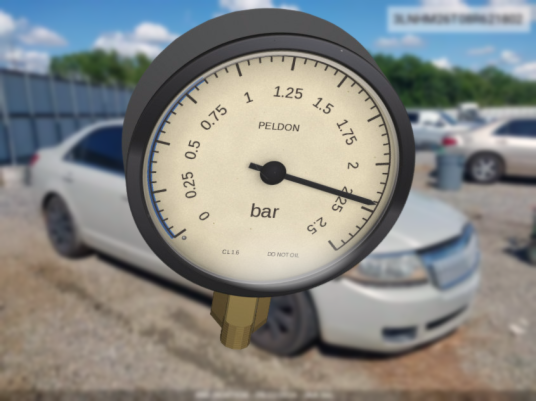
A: 2.2 bar
